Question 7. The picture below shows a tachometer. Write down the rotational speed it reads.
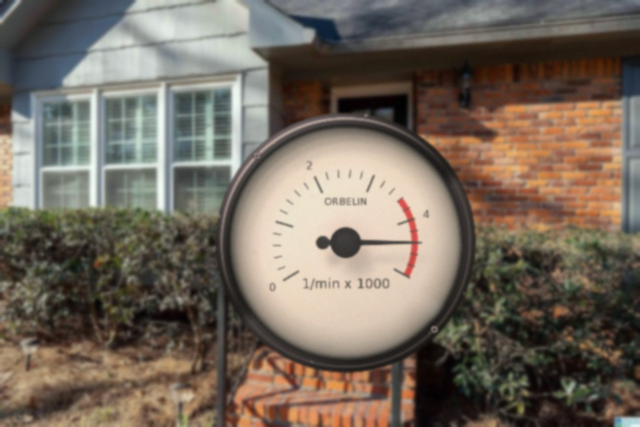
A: 4400 rpm
